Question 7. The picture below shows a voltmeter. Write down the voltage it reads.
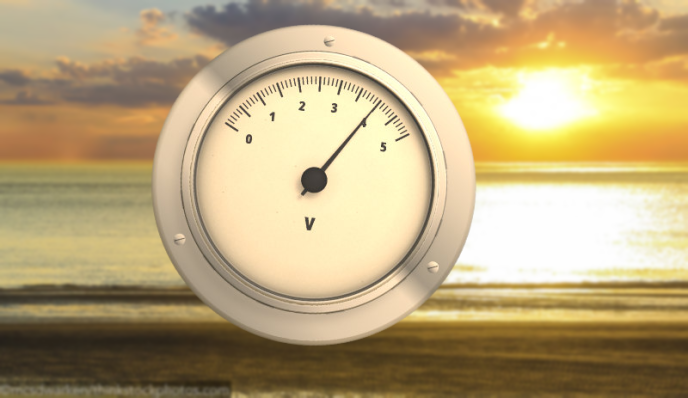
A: 4 V
